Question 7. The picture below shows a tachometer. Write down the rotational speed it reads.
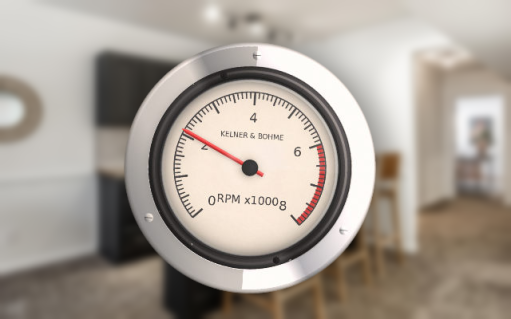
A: 2100 rpm
